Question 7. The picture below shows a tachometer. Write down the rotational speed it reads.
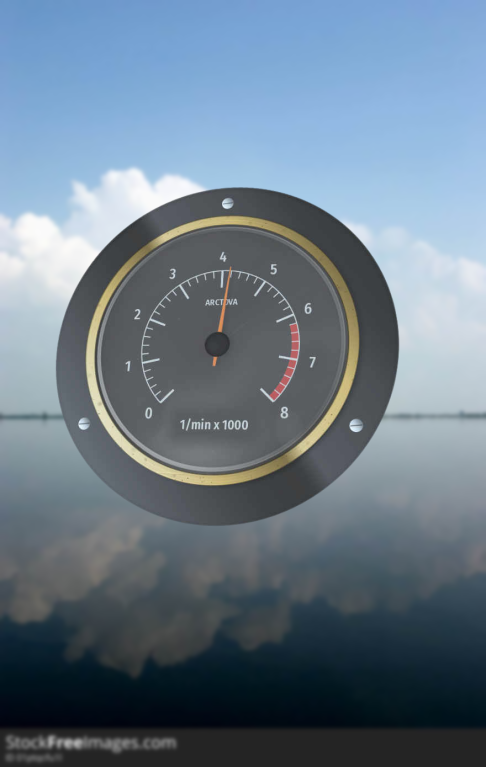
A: 4200 rpm
